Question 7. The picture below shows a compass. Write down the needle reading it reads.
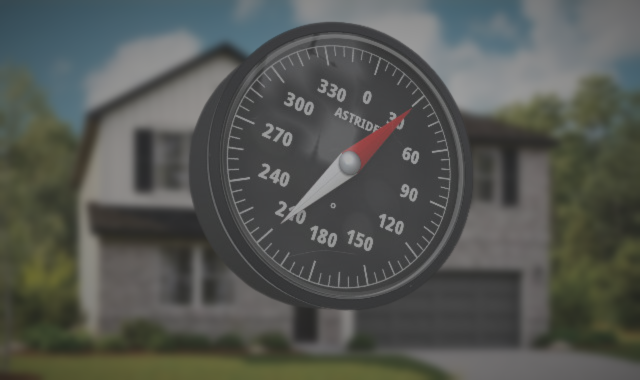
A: 30 °
